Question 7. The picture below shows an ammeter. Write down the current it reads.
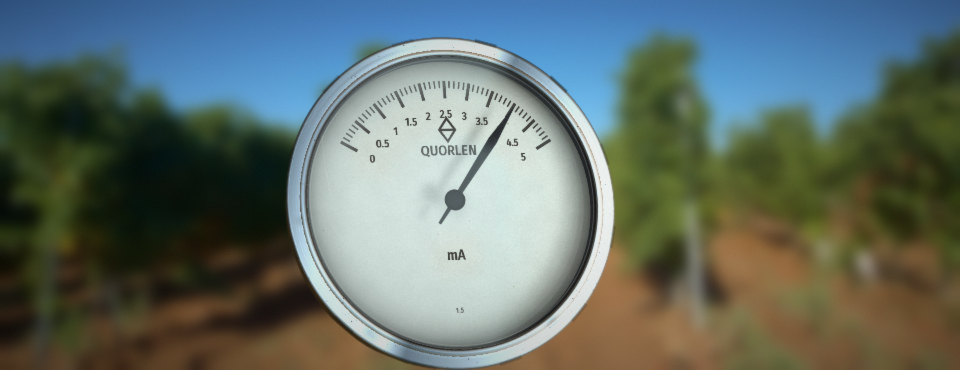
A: 4 mA
